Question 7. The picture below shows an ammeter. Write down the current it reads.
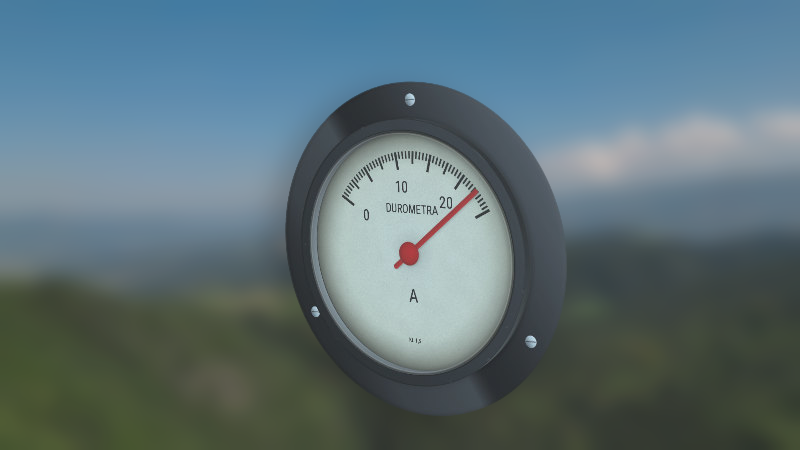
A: 22.5 A
